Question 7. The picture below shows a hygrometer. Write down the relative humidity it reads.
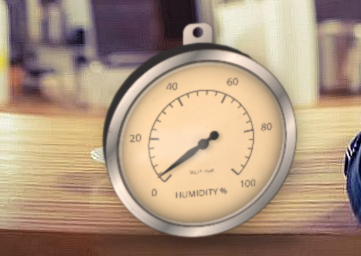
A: 4 %
